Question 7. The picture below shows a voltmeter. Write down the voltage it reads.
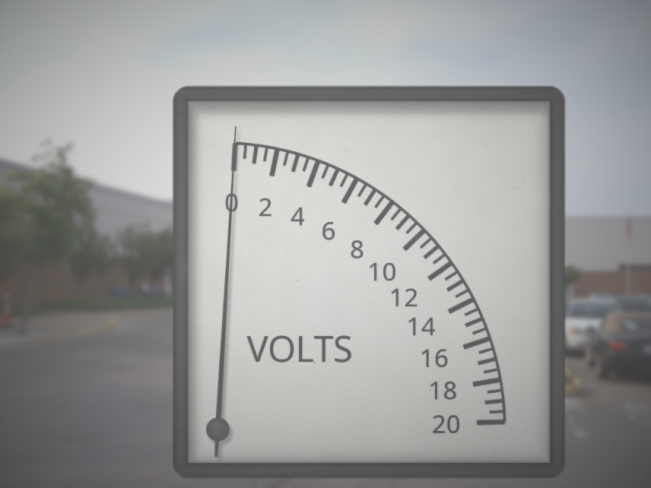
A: 0 V
